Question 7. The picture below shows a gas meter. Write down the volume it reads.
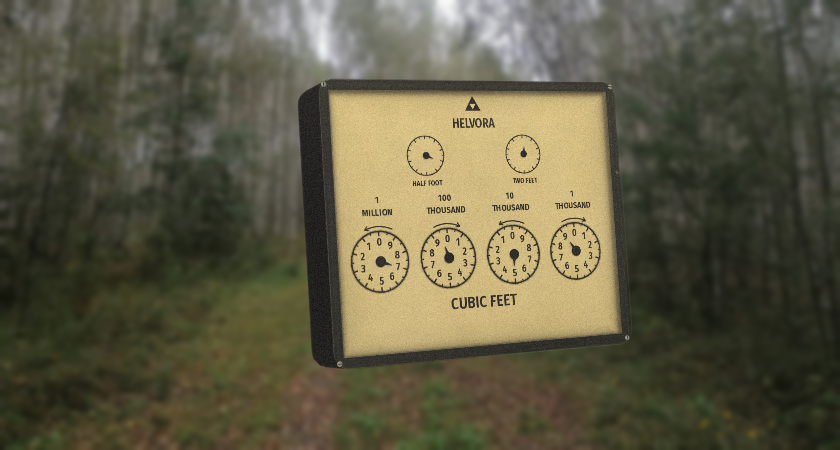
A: 694900 ft³
